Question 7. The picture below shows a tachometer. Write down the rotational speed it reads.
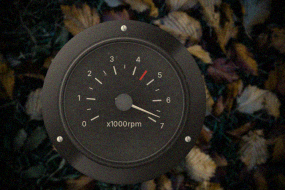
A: 6750 rpm
